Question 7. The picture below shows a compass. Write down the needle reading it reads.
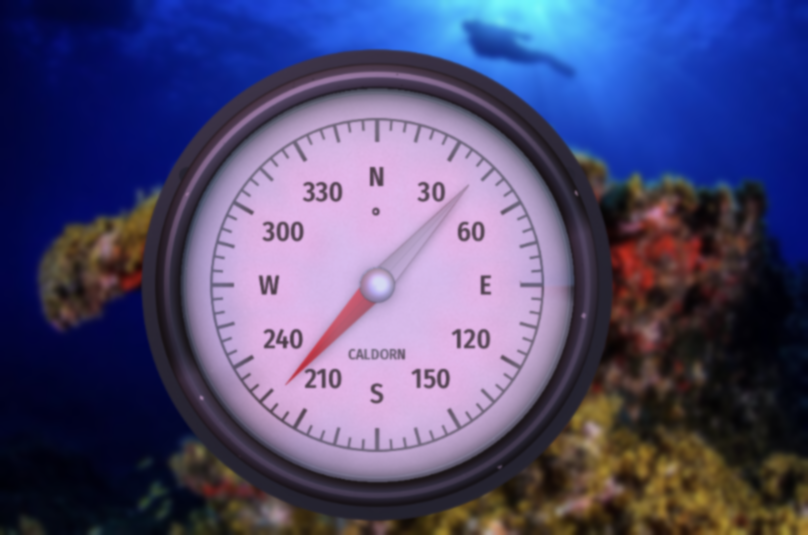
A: 222.5 °
